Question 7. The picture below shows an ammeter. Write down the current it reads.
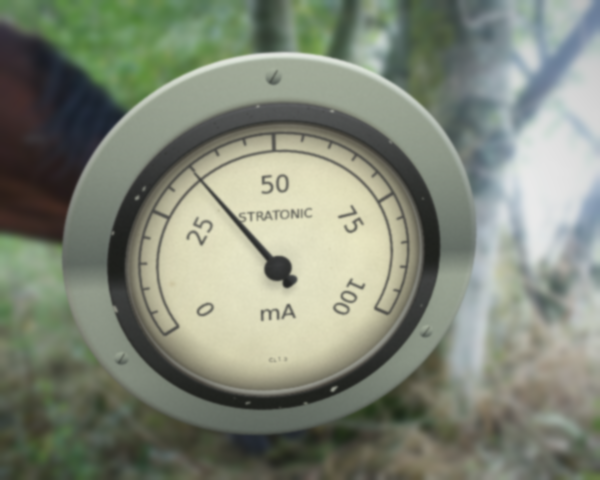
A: 35 mA
